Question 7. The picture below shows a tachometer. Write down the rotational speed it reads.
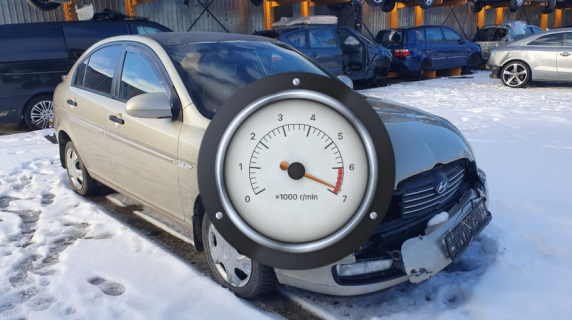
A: 6800 rpm
